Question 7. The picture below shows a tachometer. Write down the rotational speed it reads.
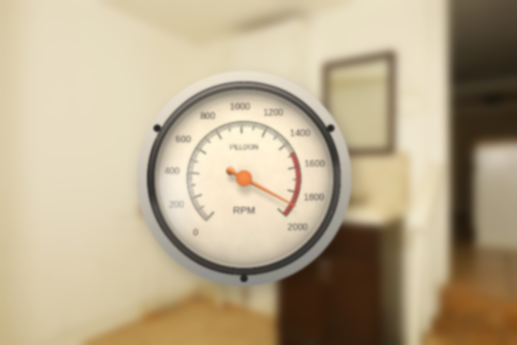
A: 1900 rpm
